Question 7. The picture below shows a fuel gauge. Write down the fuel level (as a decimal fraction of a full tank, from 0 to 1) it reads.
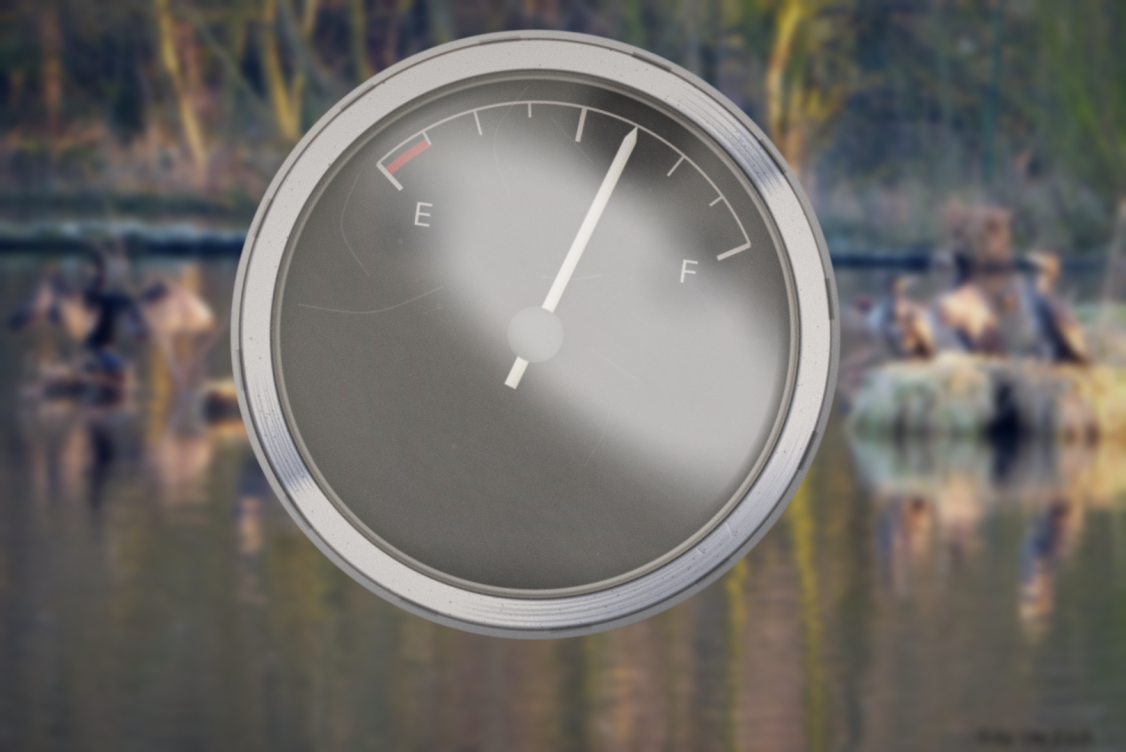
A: 0.625
